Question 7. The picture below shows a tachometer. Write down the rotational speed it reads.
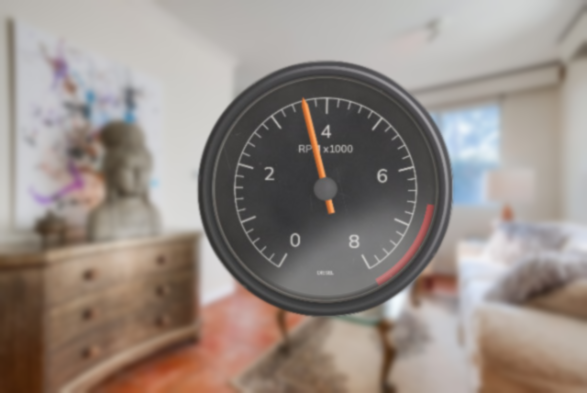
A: 3600 rpm
